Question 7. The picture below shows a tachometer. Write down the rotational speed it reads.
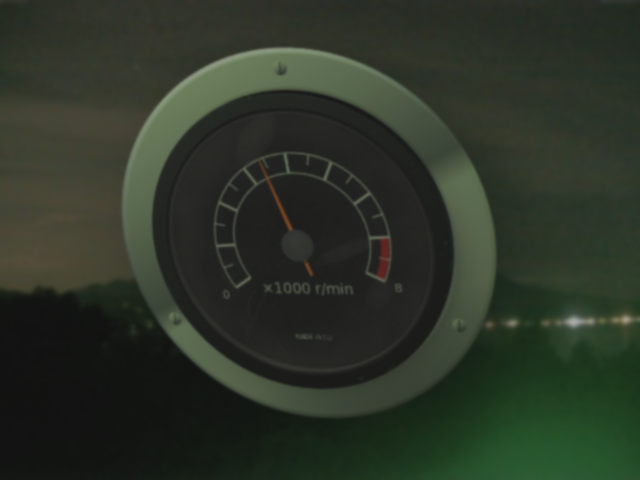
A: 3500 rpm
